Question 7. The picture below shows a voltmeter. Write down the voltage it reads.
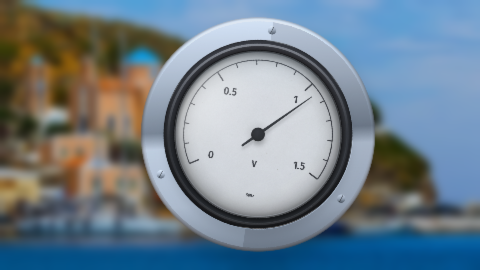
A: 1.05 V
